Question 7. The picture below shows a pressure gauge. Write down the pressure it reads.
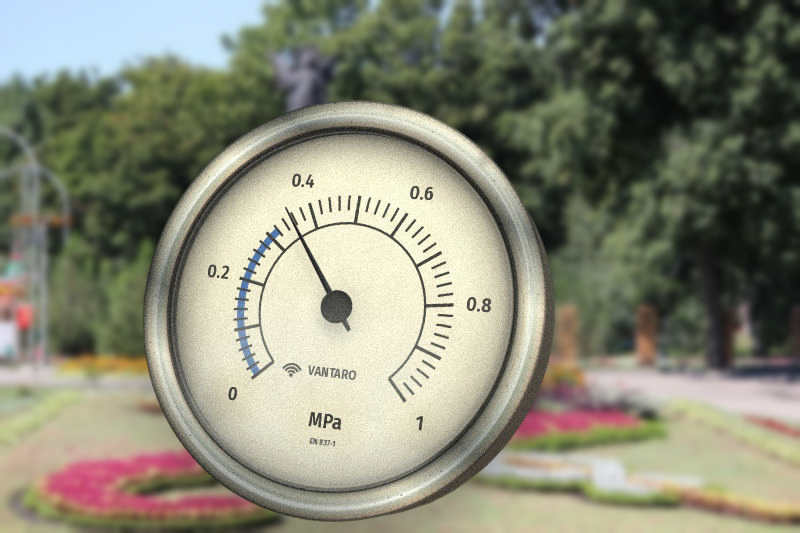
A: 0.36 MPa
